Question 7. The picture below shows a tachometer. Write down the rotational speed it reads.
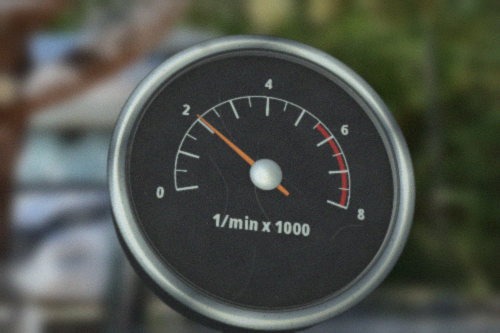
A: 2000 rpm
